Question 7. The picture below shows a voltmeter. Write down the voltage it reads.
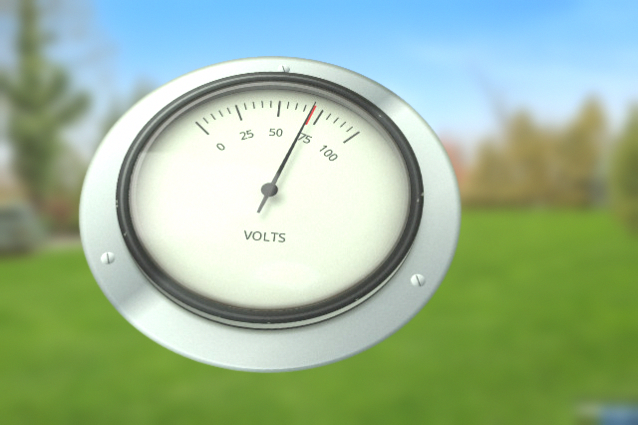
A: 70 V
